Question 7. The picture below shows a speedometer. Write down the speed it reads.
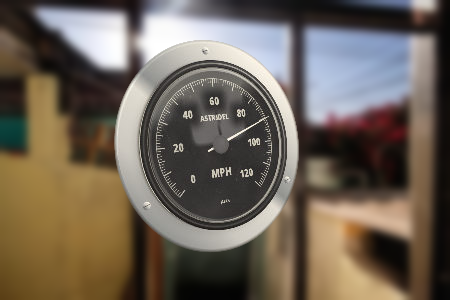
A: 90 mph
